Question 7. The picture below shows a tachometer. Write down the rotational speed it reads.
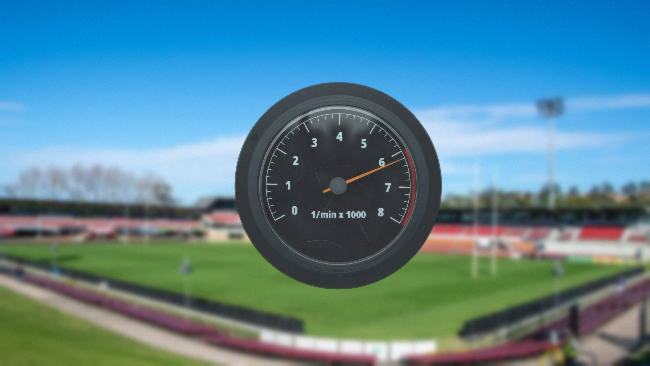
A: 6200 rpm
